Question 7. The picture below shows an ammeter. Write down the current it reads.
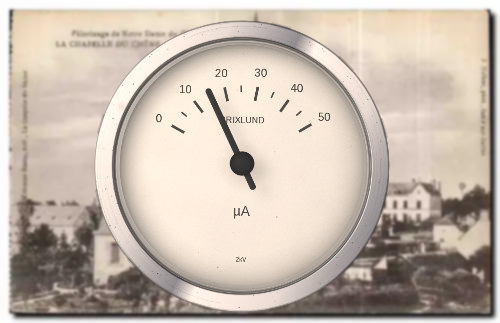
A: 15 µA
